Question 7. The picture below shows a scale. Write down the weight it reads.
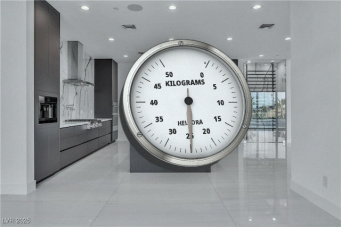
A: 25 kg
